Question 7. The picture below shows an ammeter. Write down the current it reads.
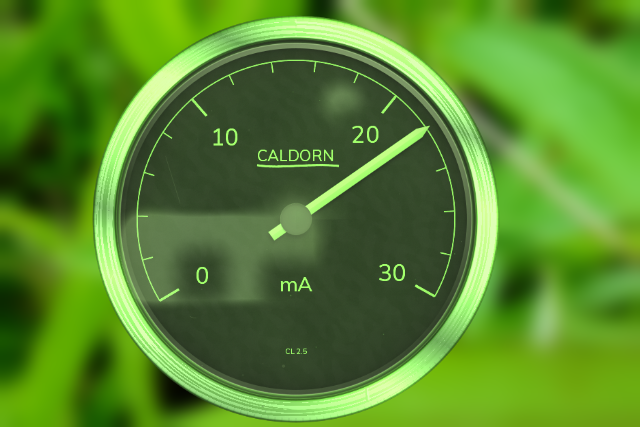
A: 22 mA
